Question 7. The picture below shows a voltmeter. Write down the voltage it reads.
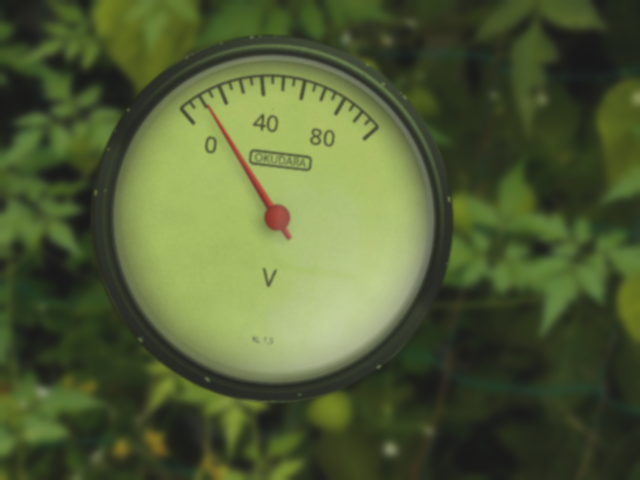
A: 10 V
